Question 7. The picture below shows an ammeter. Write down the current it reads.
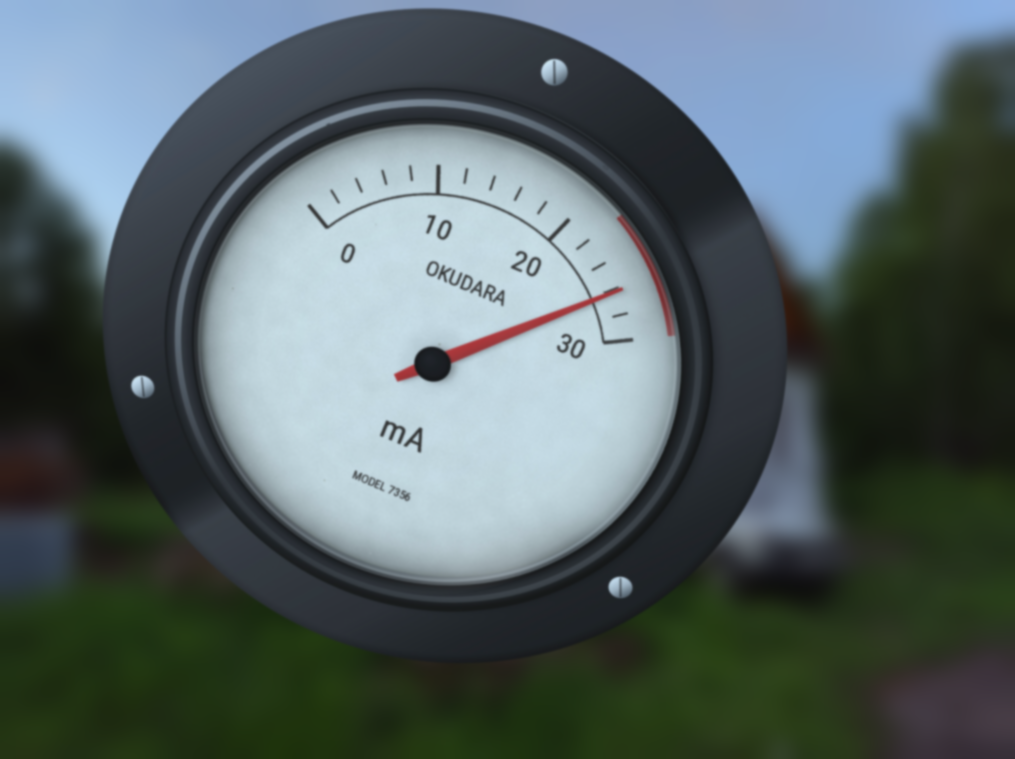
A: 26 mA
